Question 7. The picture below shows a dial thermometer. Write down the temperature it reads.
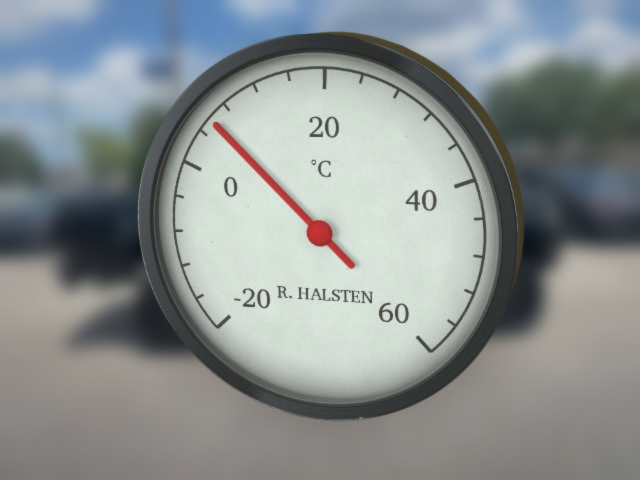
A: 6 °C
